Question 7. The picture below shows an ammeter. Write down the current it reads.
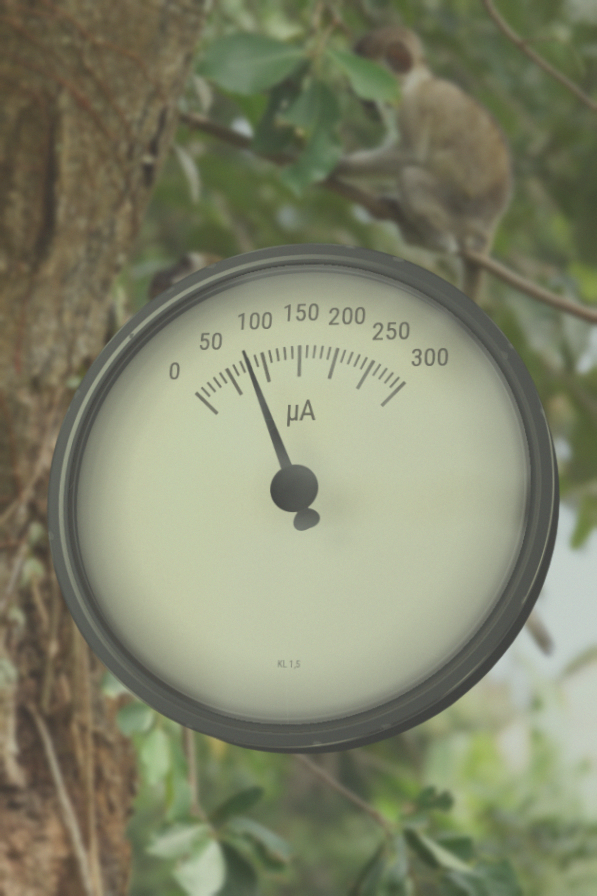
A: 80 µA
